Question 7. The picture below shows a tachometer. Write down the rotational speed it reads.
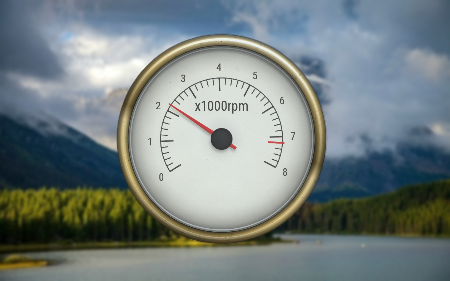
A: 2200 rpm
